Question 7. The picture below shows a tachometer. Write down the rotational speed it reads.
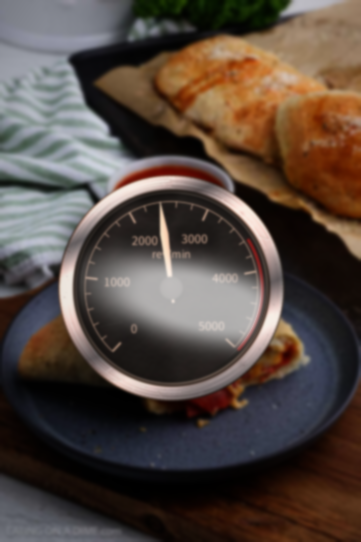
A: 2400 rpm
